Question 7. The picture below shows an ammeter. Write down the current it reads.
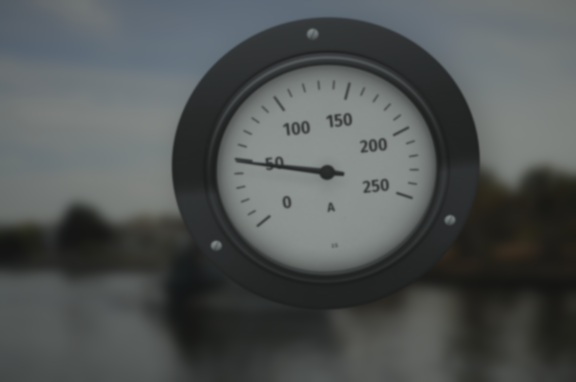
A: 50 A
